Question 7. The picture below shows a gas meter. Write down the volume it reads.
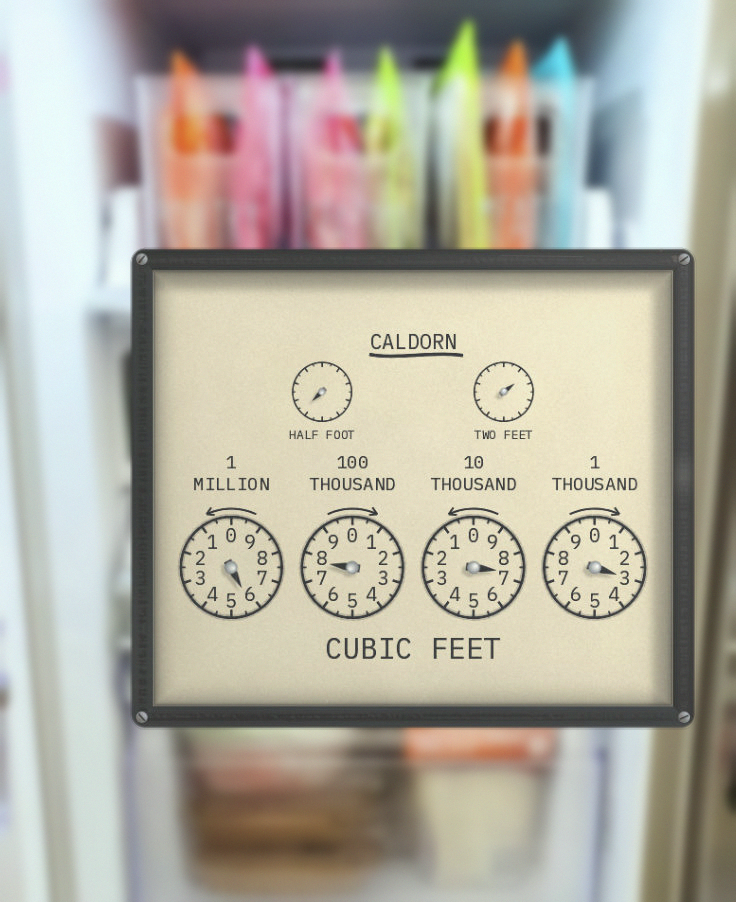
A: 577300 ft³
